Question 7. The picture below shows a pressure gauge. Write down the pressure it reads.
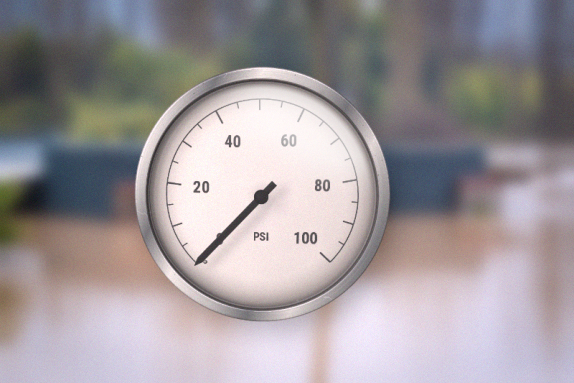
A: 0 psi
